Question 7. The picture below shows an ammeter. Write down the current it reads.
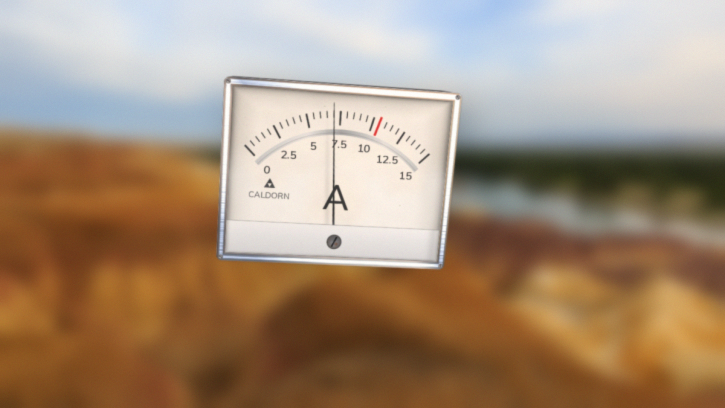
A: 7 A
